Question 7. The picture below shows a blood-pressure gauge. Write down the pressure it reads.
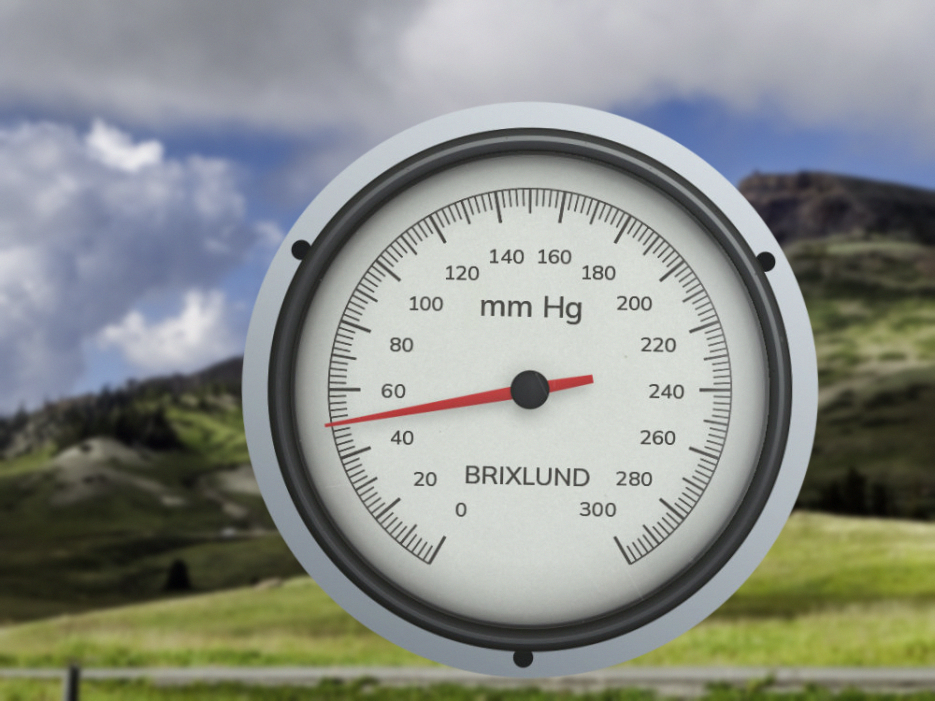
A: 50 mmHg
